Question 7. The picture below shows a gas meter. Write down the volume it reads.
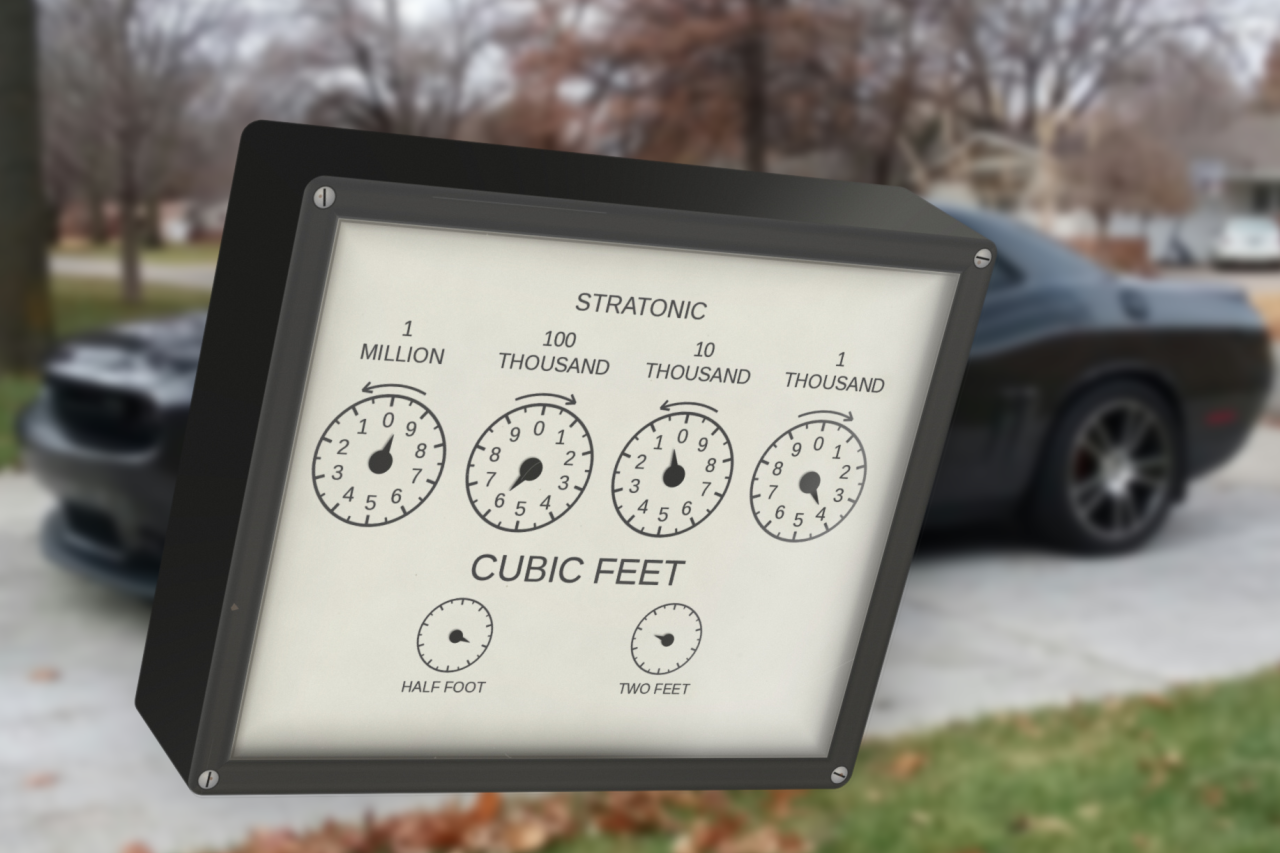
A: 960400 ft³
